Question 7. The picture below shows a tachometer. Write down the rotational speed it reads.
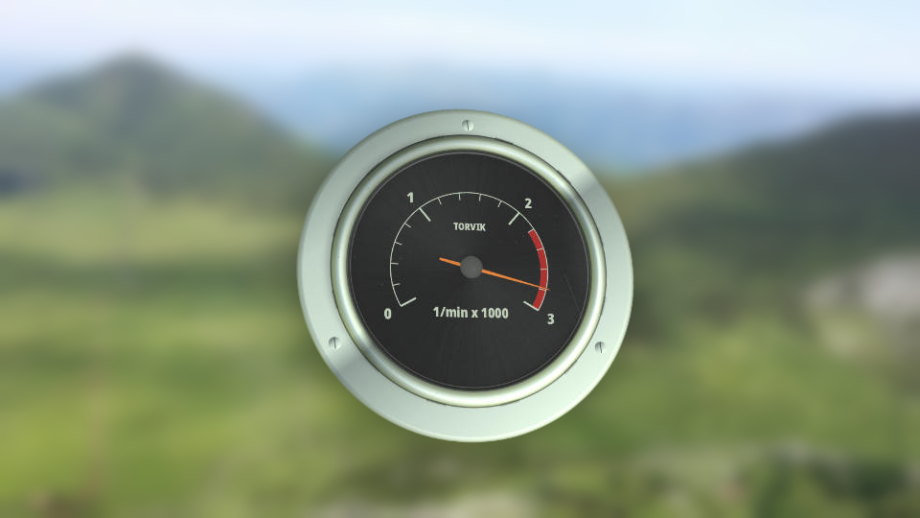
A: 2800 rpm
